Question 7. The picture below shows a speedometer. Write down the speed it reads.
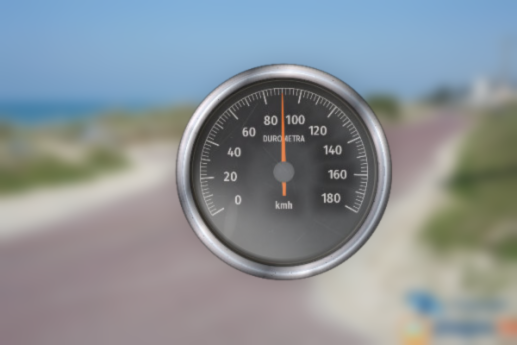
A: 90 km/h
